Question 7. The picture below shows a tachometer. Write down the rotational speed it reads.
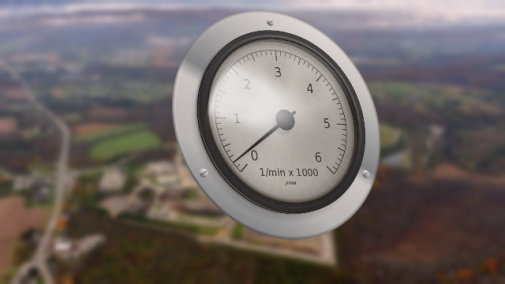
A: 200 rpm
